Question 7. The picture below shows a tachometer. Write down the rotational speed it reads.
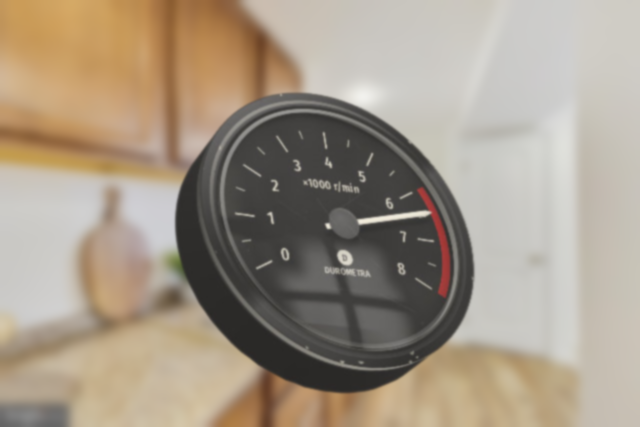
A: 6500 rpm
